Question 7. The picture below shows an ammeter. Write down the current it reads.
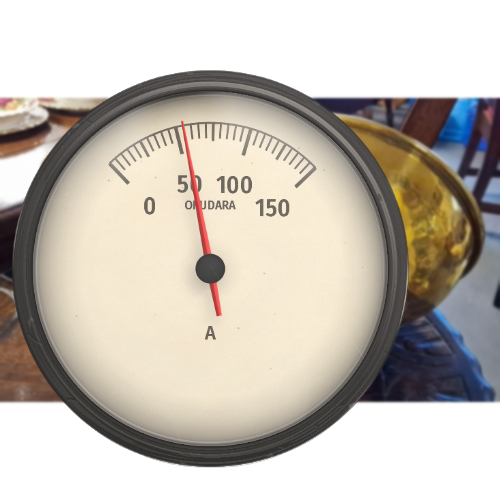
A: 55 A
